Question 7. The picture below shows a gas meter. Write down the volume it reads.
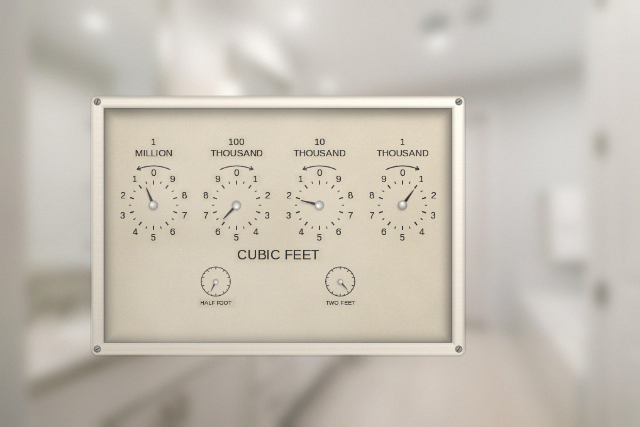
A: 62100 ft³
